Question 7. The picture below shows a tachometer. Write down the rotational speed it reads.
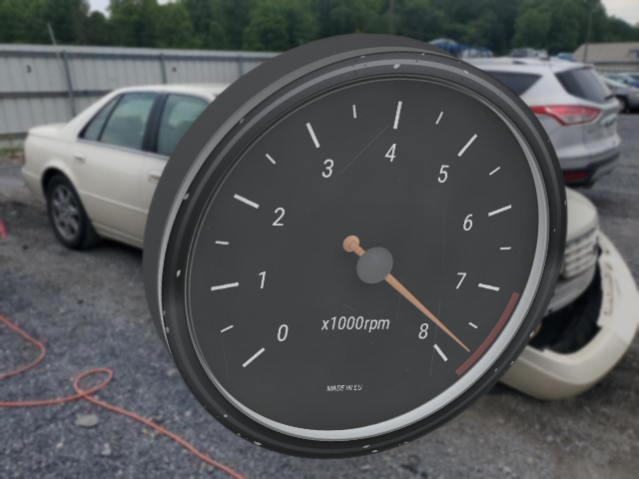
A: 7750 rpm
